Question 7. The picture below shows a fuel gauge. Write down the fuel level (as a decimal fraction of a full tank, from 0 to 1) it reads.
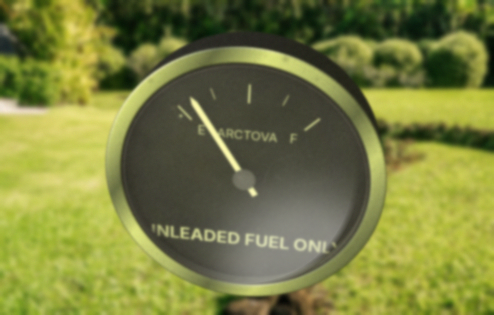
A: 0.125
